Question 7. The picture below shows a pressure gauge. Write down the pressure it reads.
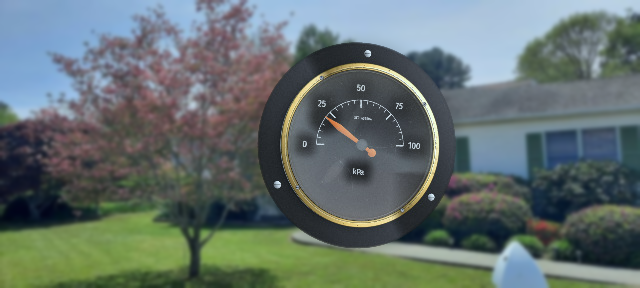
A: 20 kPa
